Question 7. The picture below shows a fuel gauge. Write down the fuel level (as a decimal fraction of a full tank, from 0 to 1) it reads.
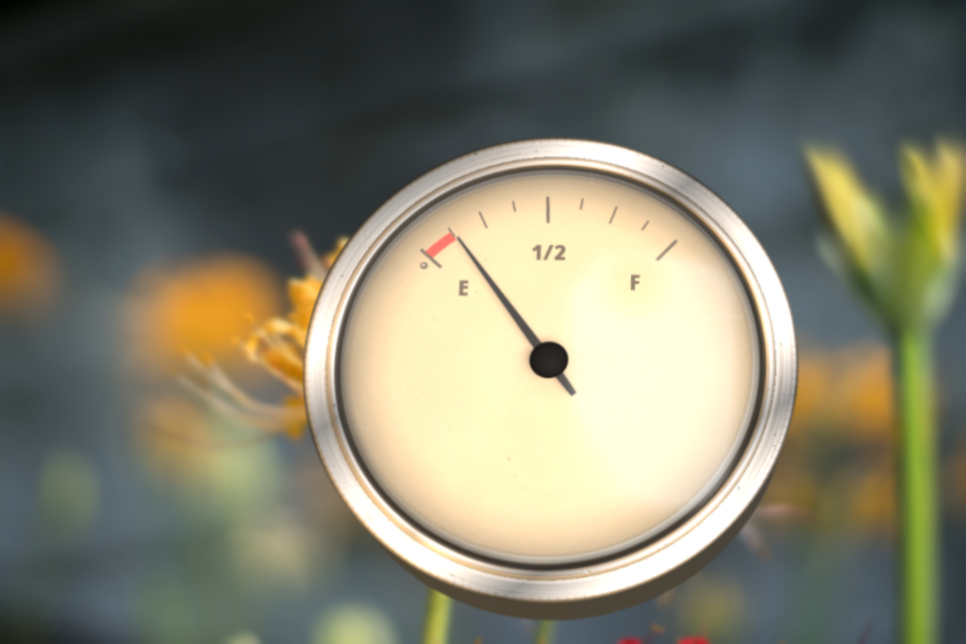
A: 0.125
